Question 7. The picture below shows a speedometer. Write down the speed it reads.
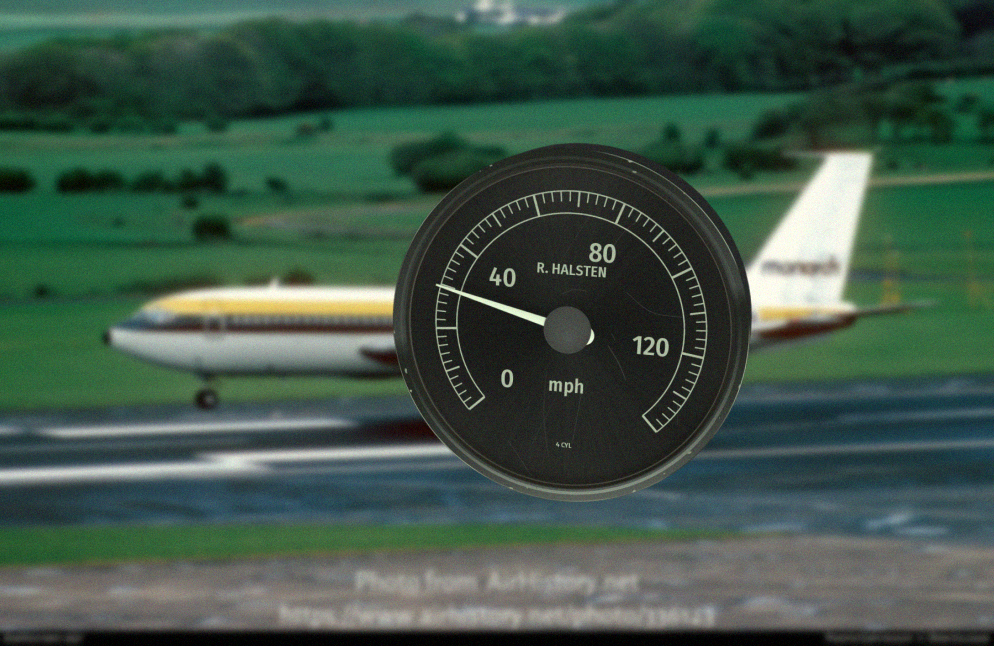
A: 30 mph
